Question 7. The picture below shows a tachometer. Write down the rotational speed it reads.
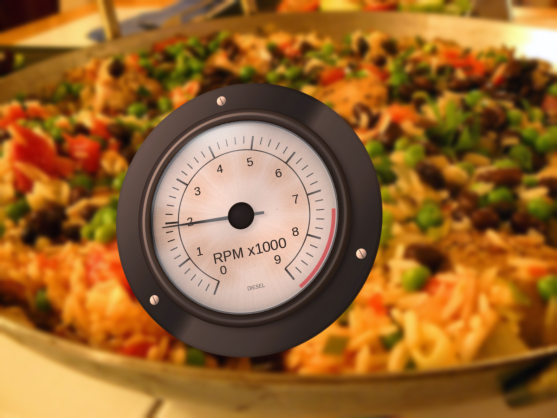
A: 1900 rpm
